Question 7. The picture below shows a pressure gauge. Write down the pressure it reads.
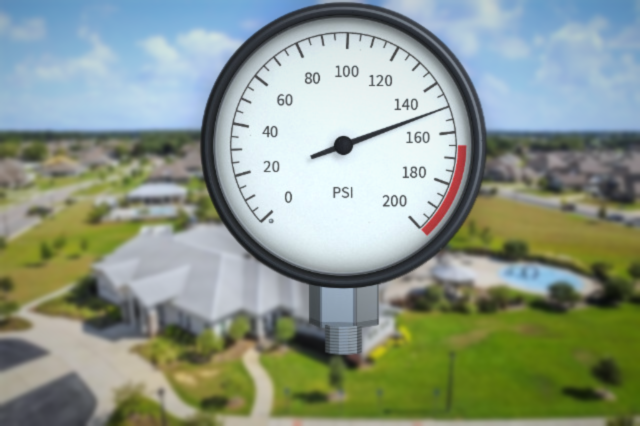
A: 150 psi
